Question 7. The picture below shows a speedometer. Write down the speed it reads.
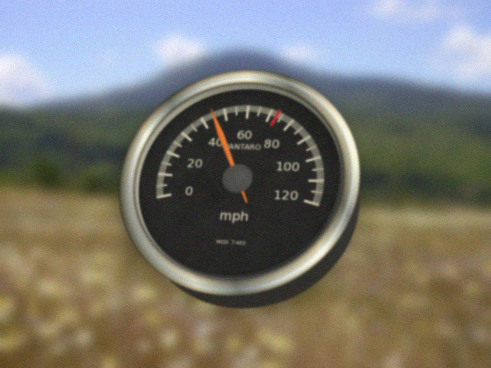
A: 45 mph
